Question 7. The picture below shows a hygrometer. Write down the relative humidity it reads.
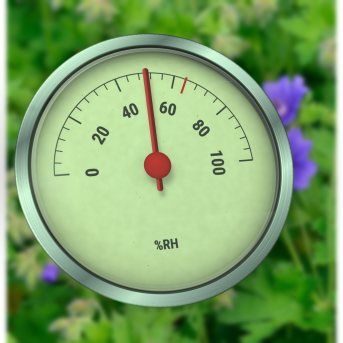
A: 50 %
